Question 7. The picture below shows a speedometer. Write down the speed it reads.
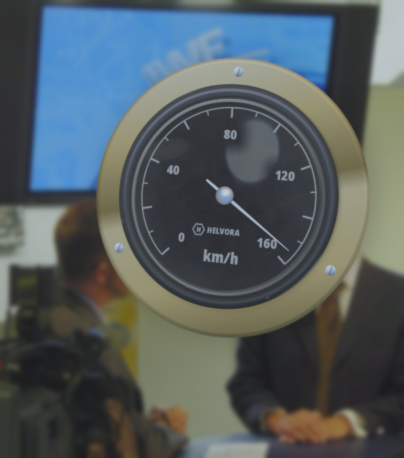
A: 155 km/h
